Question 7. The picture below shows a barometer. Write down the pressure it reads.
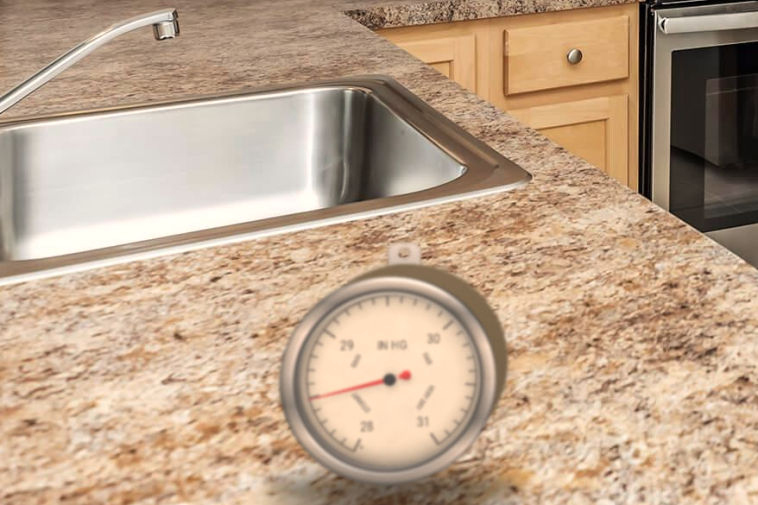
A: 28.5 inHg
